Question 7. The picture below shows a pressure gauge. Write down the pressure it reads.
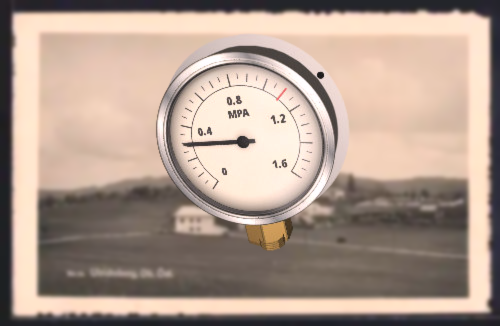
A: 0.3 MPa
